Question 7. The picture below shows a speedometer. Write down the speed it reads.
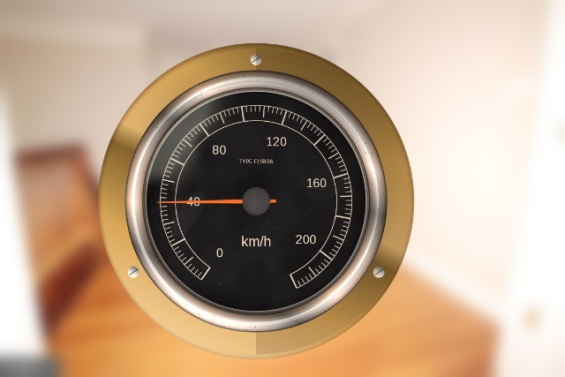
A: 40 km/h
